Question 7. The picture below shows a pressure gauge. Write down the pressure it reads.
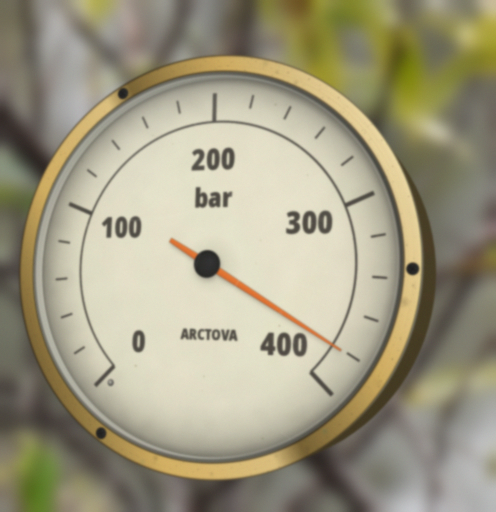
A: 380 bar
